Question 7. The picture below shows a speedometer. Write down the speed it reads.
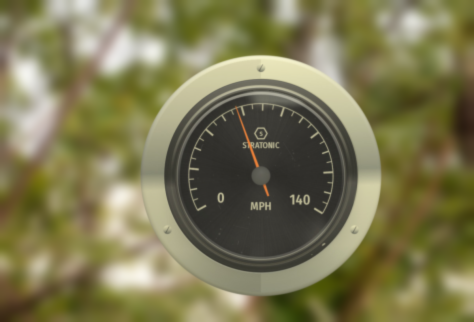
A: 57.5 mph
